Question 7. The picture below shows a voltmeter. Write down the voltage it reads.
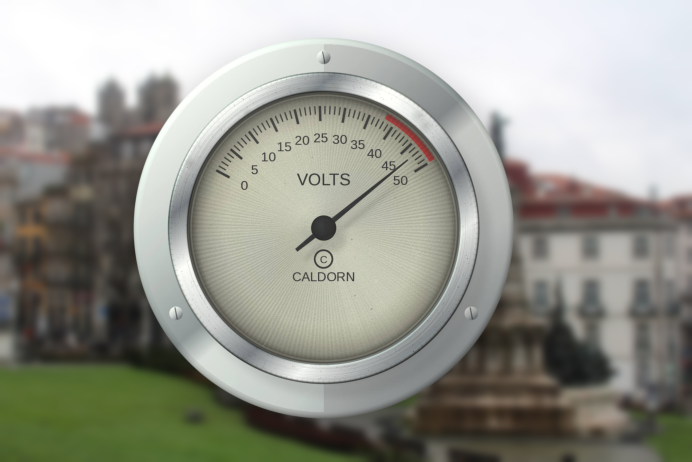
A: 47 V
